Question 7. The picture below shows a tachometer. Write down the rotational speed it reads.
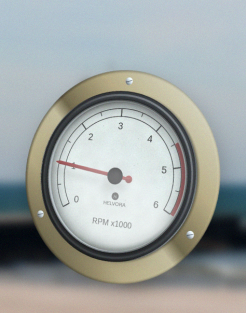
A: 1000 rpm
